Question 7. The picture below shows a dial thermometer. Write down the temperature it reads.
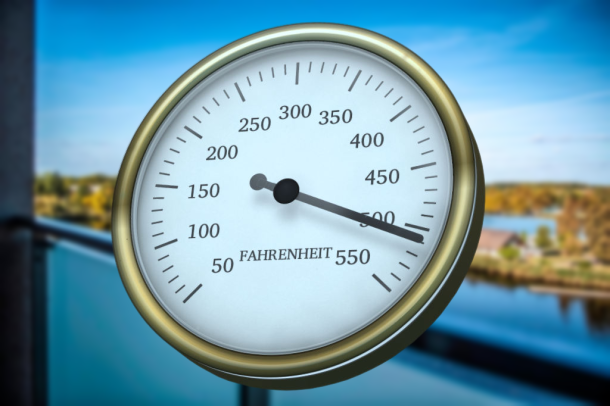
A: 510 °F
